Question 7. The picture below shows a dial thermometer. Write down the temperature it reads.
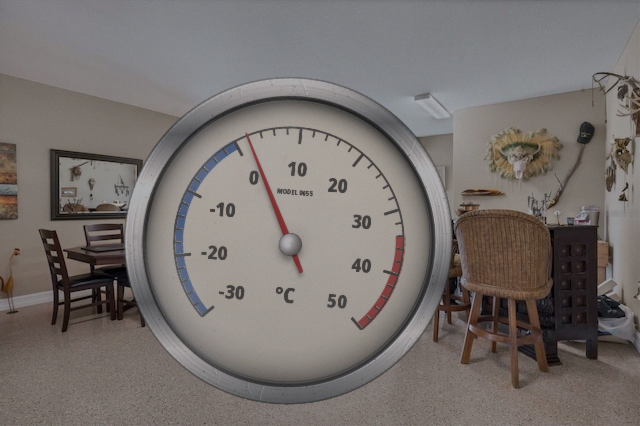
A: 2 °C
